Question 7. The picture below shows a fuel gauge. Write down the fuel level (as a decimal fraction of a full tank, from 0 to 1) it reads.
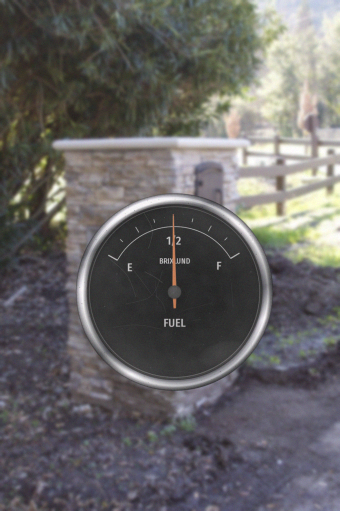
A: 0.5
